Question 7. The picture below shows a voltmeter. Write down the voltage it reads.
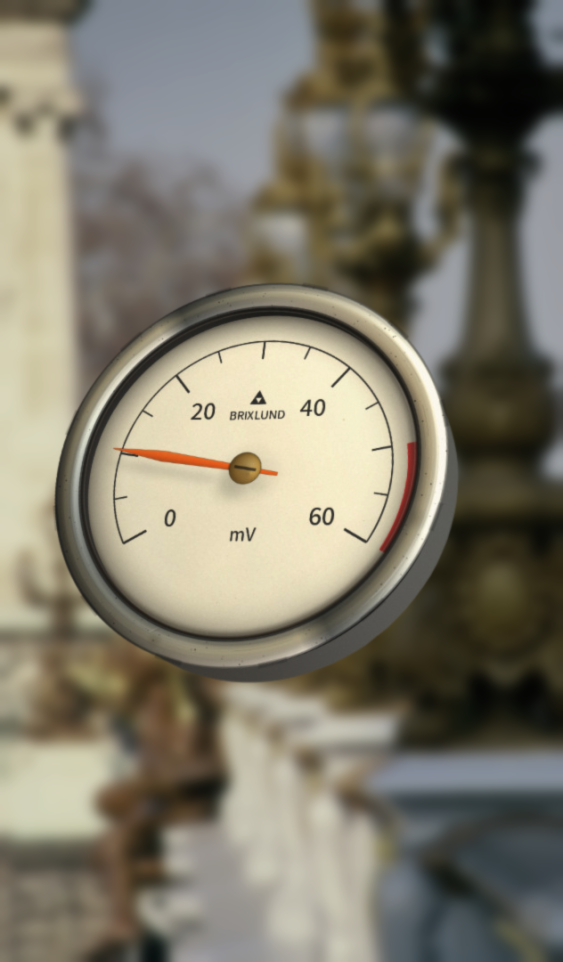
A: 10 mV
